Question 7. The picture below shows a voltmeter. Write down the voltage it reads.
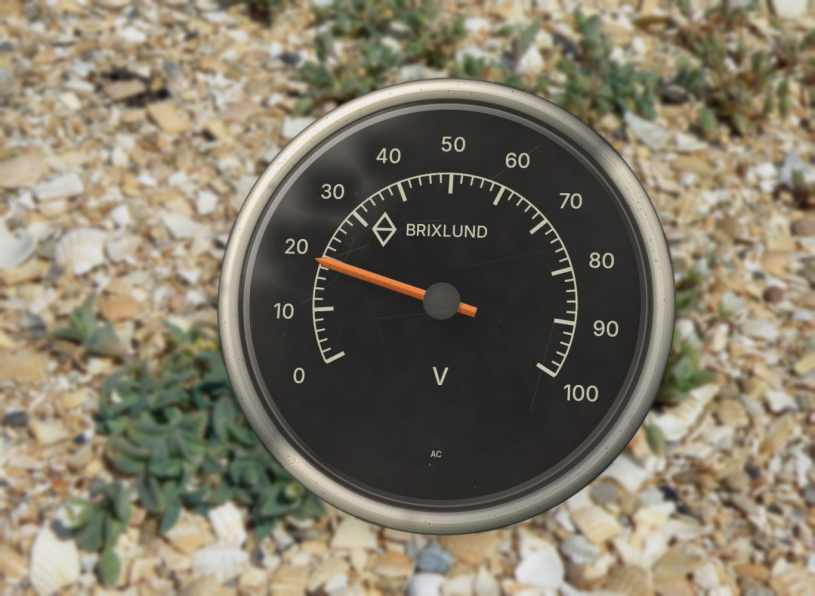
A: 19 V
